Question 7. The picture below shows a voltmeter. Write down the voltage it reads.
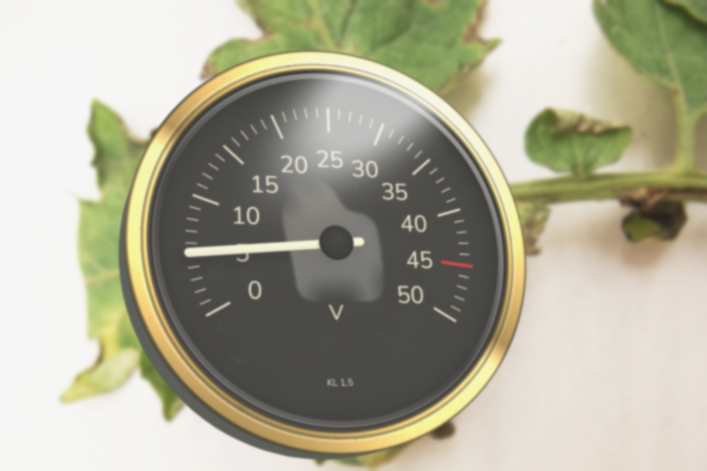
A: 5 V
